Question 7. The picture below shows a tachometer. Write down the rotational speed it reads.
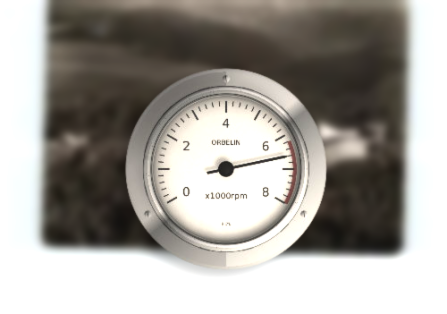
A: 6600 rpm
